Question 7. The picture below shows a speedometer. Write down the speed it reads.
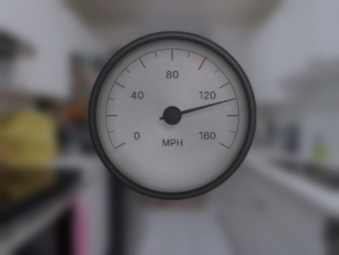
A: 130 mph
